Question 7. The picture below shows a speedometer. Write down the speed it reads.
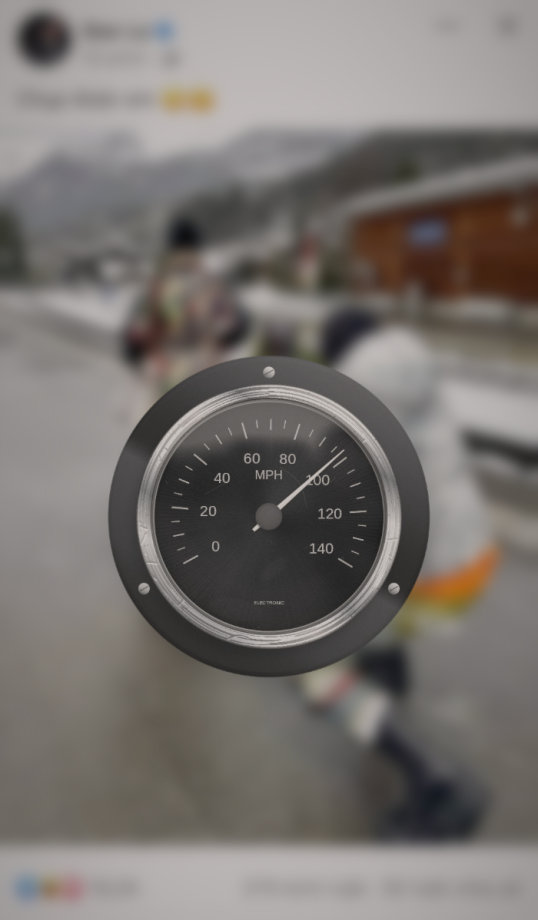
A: 97.5 mph
